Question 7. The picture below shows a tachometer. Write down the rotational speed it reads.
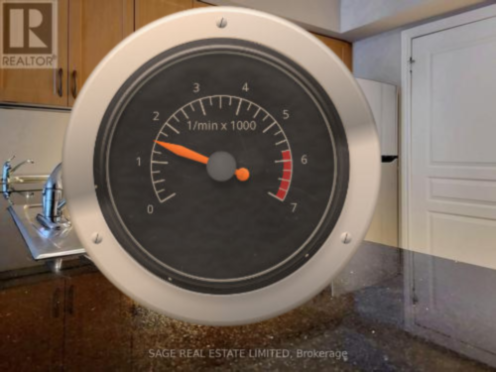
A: 1500 rpm
